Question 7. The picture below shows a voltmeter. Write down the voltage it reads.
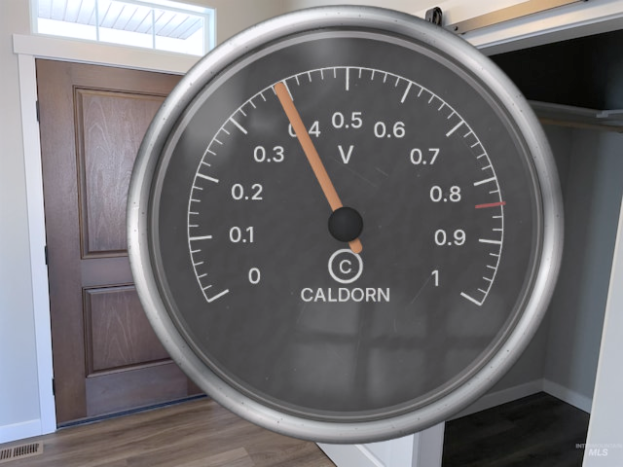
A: 0.39 V
